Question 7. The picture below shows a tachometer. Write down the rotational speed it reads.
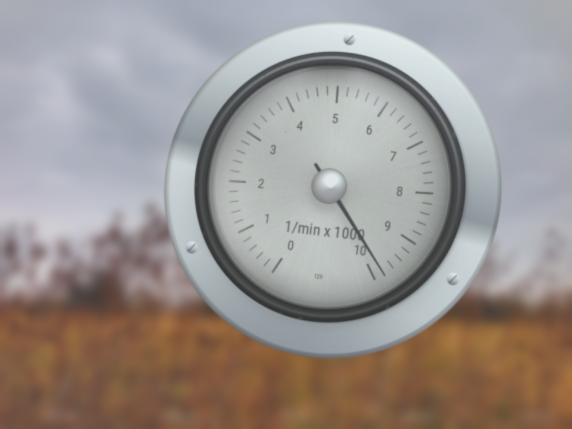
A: 9800 rpm
